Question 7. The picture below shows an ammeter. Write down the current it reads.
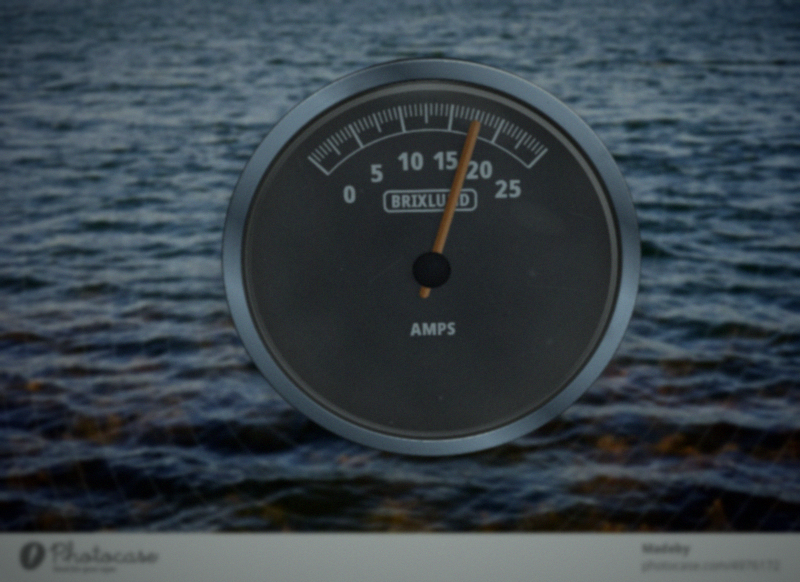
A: 17.5 A
